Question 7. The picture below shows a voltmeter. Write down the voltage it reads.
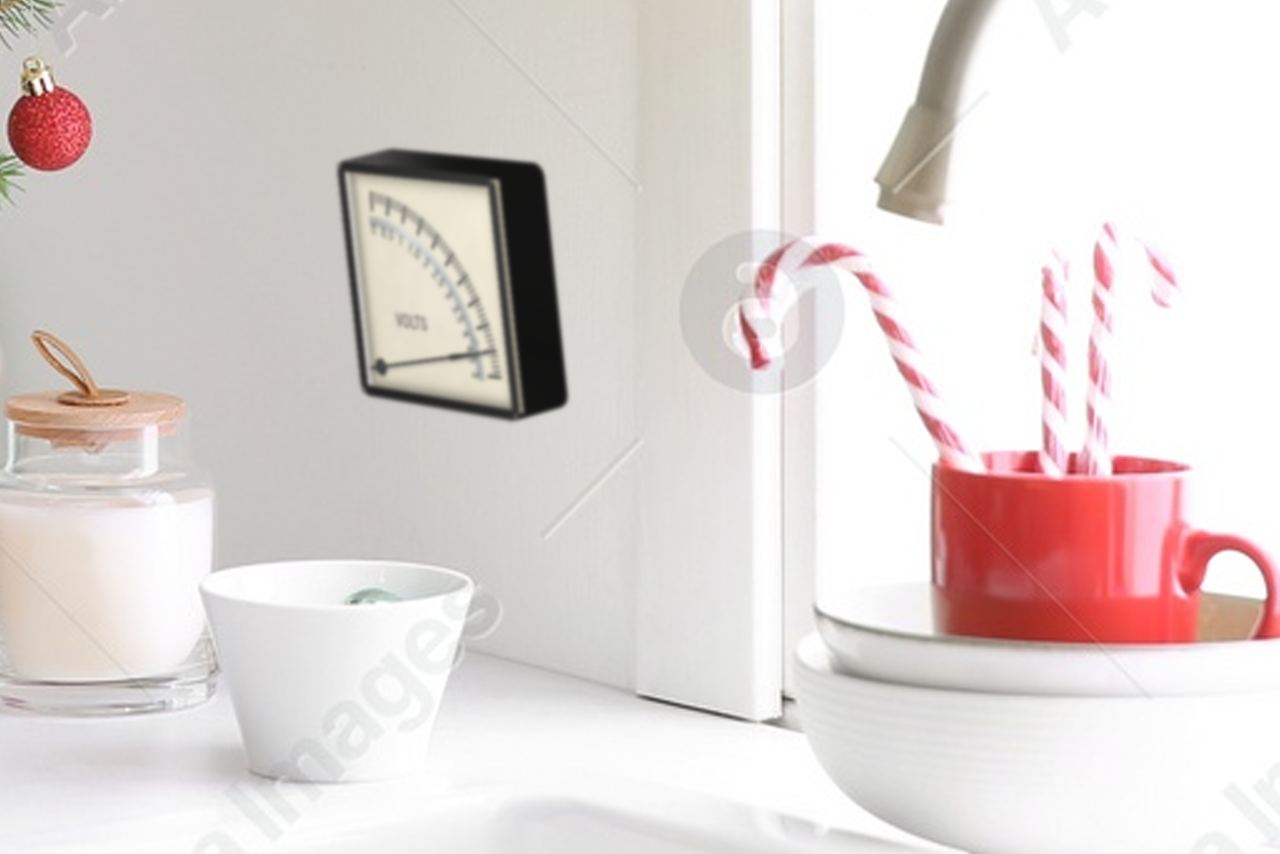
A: 4.5 V
